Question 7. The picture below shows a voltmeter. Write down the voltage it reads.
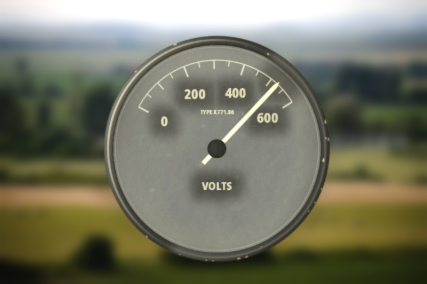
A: 525 V
